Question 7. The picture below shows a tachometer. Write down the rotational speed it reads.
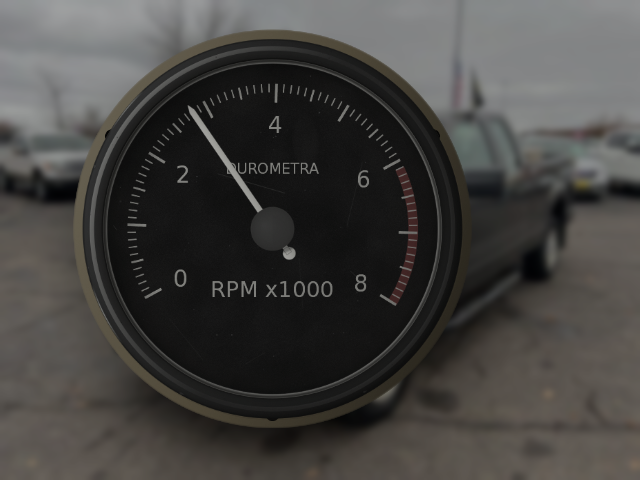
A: 2800 rpm
